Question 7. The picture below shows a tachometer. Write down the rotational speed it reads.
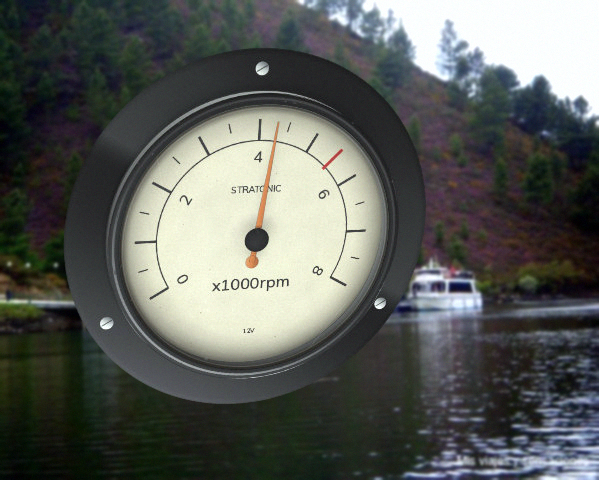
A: 4250 rpm
